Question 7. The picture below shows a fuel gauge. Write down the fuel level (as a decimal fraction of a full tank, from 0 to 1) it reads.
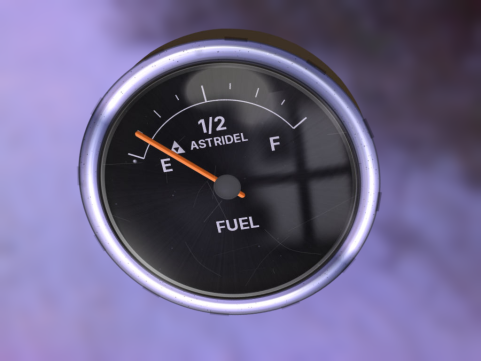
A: 0.125
